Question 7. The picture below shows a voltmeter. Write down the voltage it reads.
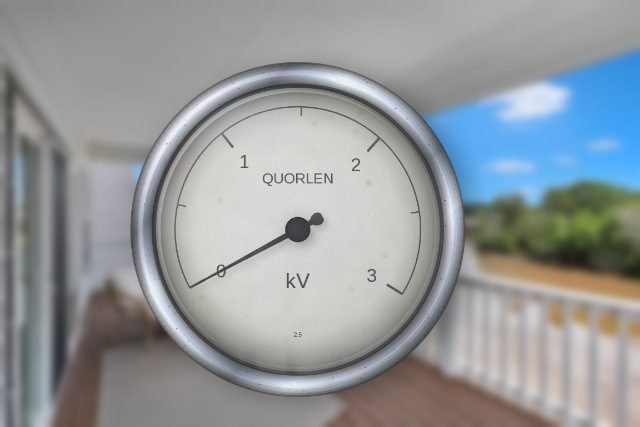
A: 0 kV
